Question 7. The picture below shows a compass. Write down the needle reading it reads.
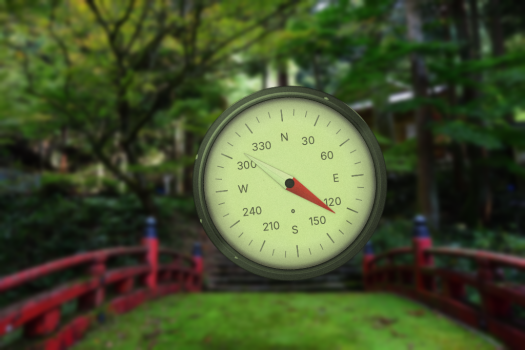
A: 130 °
